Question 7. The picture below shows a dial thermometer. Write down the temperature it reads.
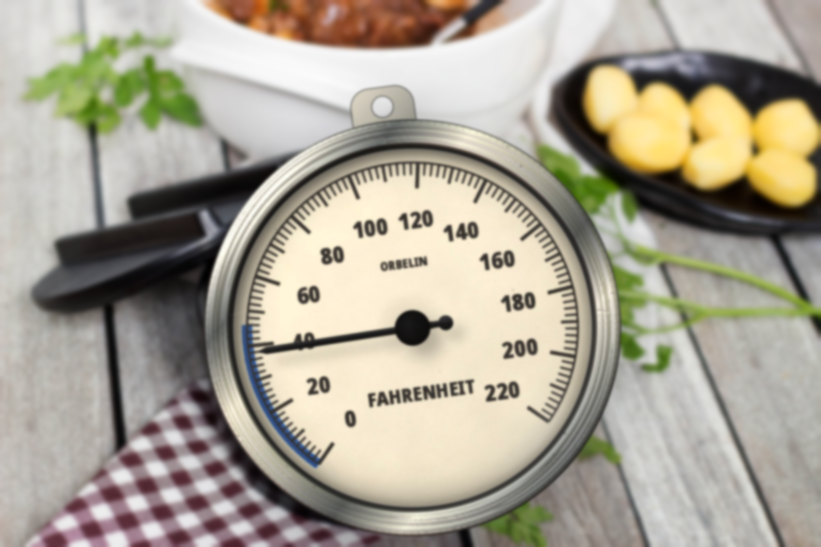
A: 38 °F
